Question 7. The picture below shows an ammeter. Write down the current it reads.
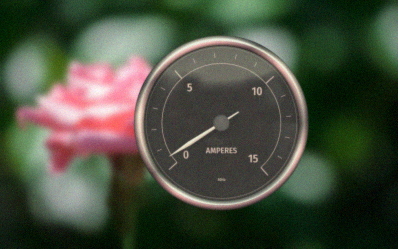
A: 0.5 A
